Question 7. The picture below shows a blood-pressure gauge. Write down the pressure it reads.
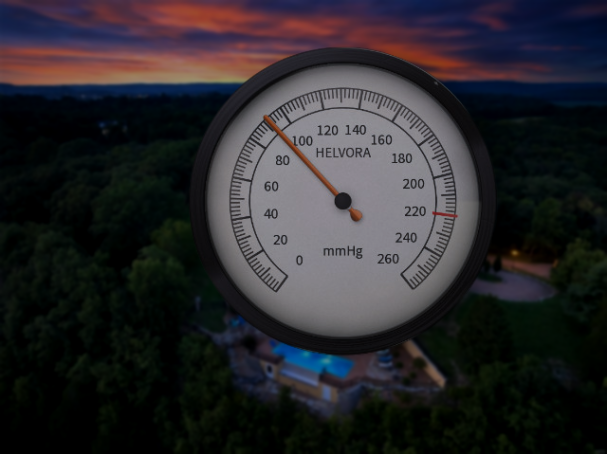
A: 92 mmHg
